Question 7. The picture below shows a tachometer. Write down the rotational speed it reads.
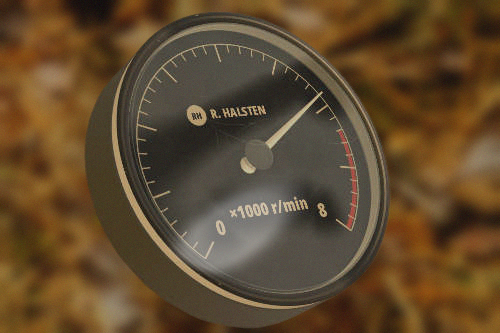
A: 5800 rpm
